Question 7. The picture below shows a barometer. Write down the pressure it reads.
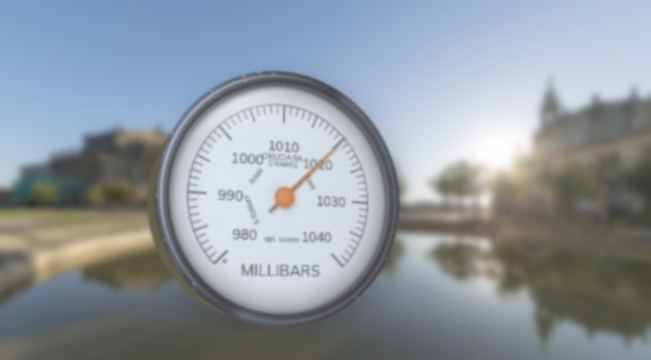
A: 1020 mbar
